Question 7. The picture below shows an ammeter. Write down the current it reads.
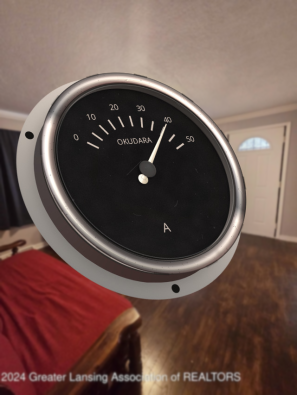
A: 40 A
